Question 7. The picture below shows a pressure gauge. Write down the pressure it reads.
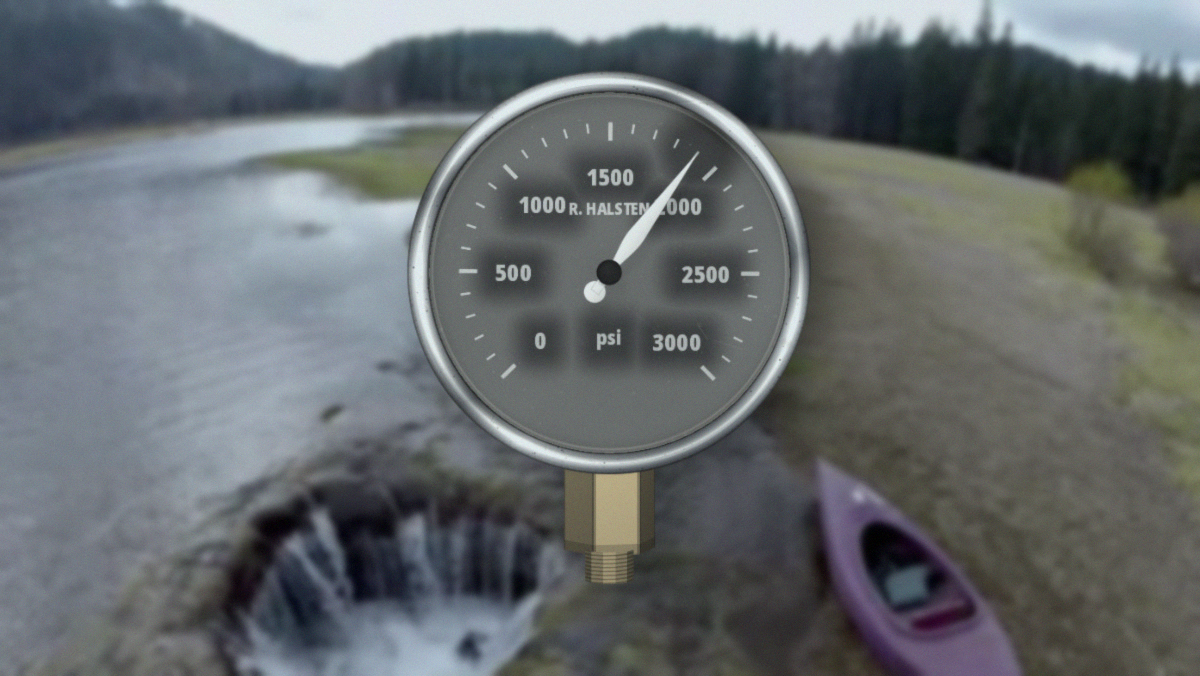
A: 1900 psi
